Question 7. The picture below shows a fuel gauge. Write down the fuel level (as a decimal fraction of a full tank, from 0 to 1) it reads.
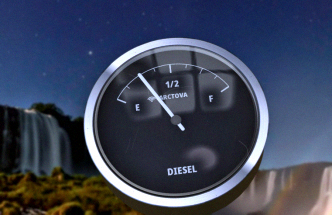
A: 0.25
